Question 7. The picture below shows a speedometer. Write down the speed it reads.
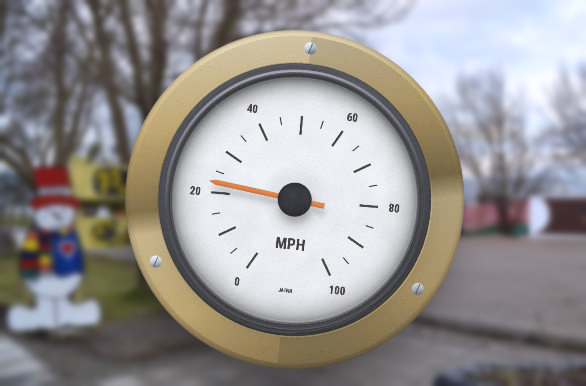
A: 22.5 mph
